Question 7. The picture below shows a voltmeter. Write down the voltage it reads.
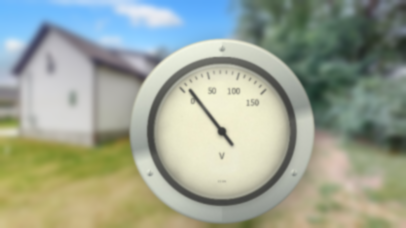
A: 10 V
